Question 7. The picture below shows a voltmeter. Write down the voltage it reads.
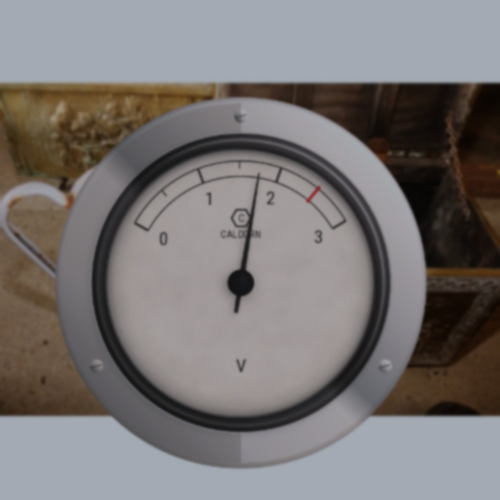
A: 1.75 V
